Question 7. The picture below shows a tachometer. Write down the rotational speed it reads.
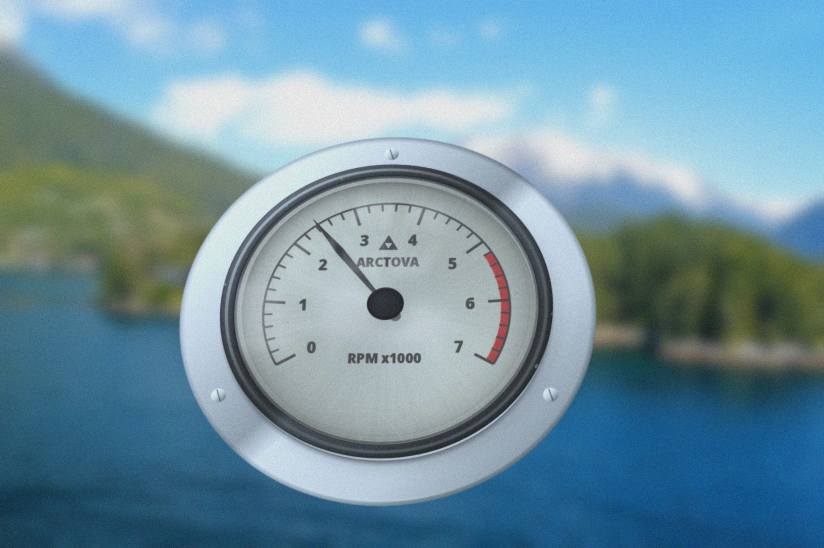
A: 2400 rpm
